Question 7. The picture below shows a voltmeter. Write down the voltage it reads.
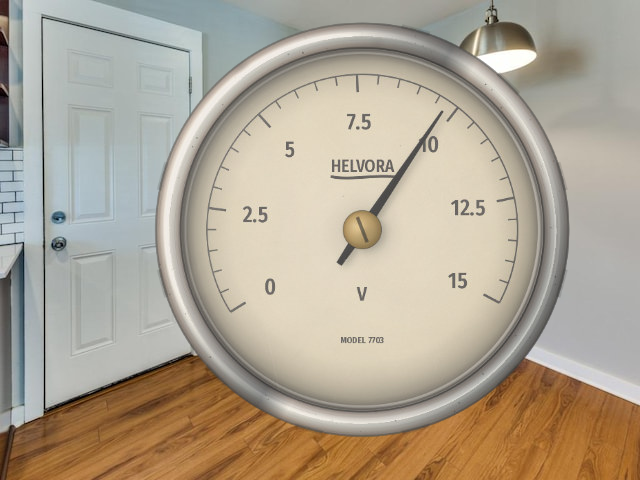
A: 9.75 V
